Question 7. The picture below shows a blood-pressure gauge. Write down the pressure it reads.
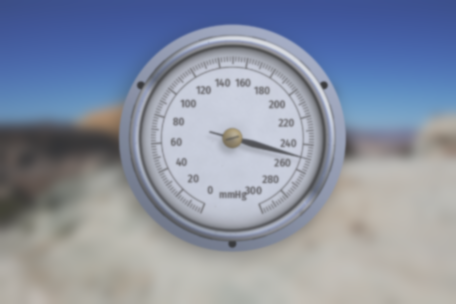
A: 250 mmHg
